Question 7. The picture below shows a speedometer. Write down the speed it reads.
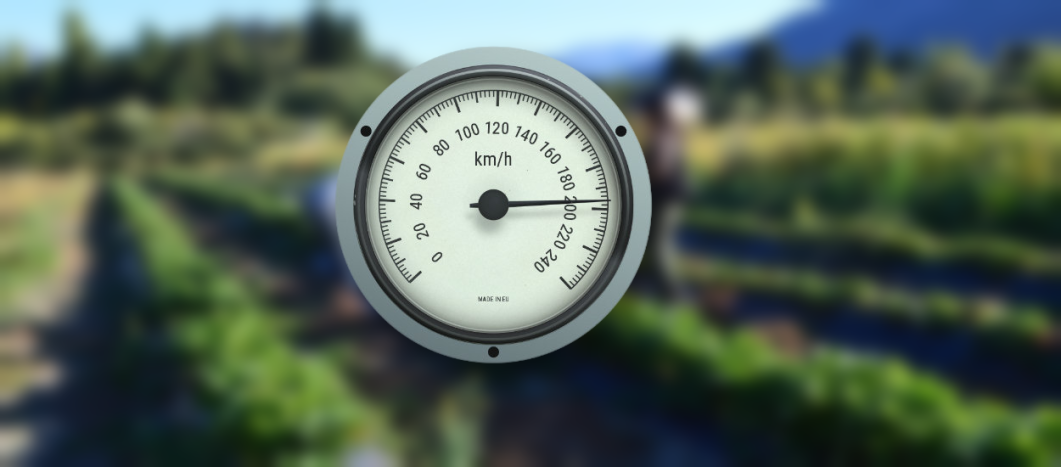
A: 196 km/h
